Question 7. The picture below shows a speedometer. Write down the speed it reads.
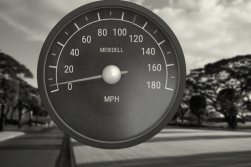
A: 5 mph
